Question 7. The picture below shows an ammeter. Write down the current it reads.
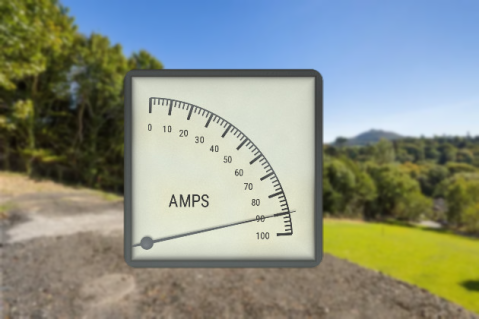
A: 90 A
